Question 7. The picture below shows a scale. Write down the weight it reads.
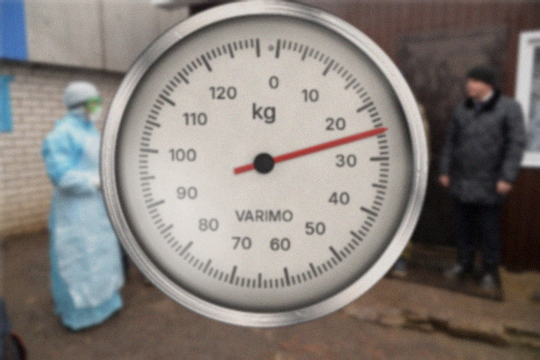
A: 25 kg
